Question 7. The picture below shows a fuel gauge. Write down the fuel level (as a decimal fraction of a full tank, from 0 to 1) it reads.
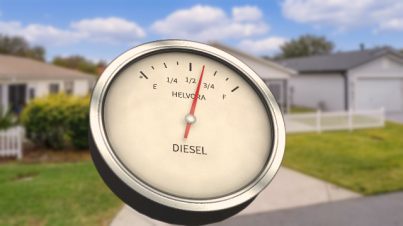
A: 0.625
